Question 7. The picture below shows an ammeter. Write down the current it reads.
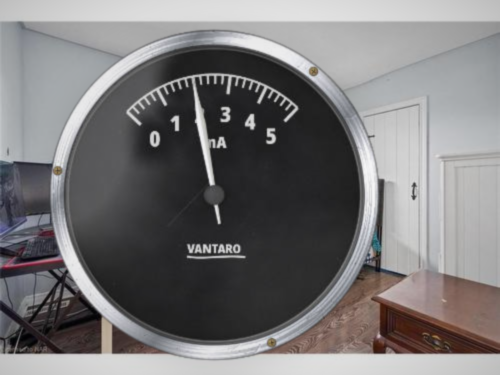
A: 2 mA
